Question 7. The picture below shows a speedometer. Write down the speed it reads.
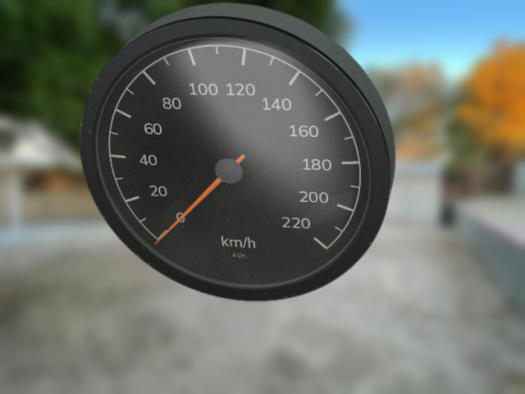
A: 0 km/h
